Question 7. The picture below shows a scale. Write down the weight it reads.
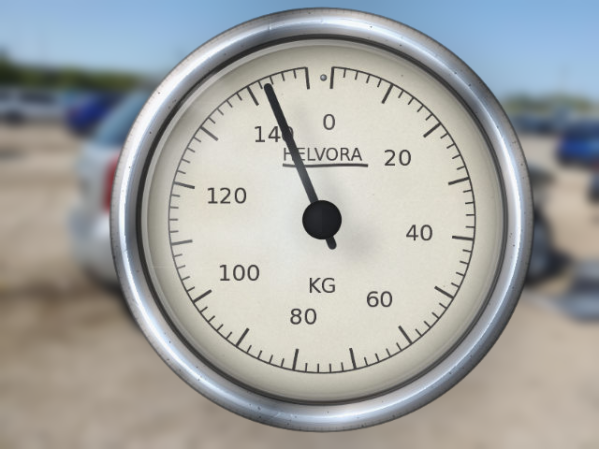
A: 143 kg
